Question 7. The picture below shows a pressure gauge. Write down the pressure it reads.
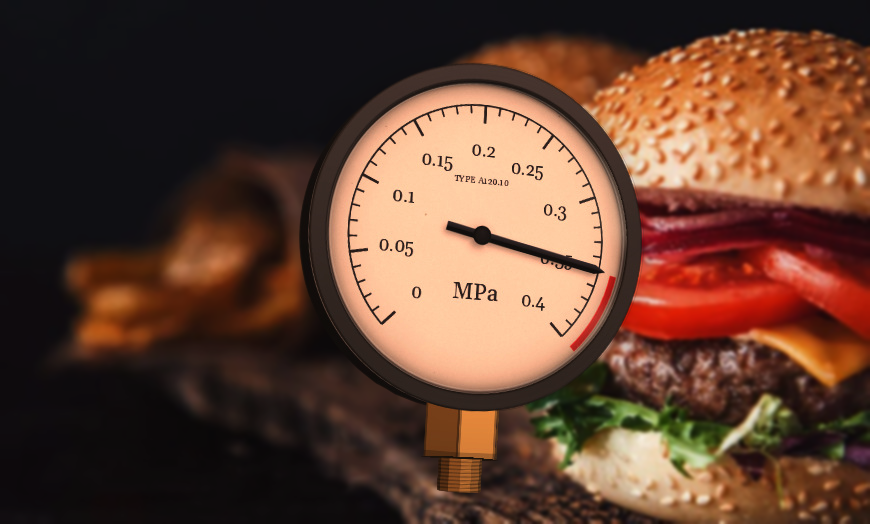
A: 0.35 MPa
